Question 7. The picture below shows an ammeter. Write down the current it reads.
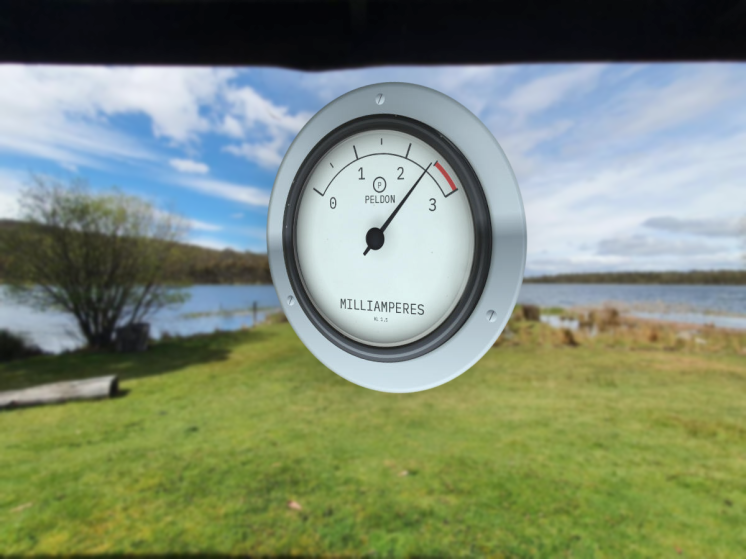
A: 2.5 mA
